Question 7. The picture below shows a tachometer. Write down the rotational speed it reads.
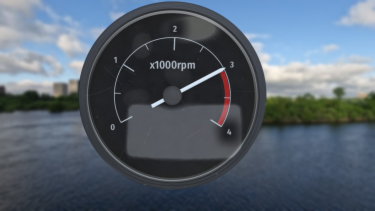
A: 3000 rpm
